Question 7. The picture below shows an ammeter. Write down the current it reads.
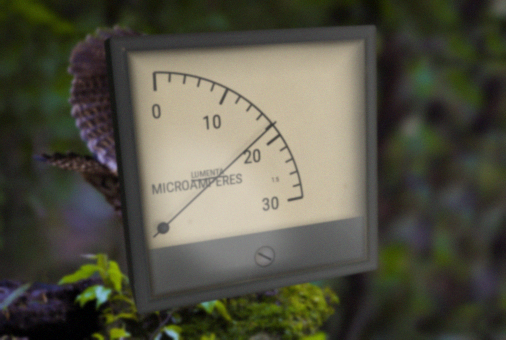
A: 18 µA
